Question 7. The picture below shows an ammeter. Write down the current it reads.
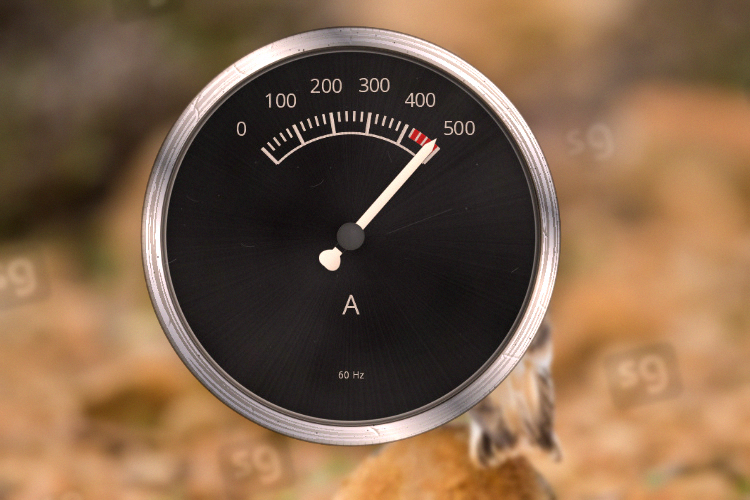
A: 480 A
